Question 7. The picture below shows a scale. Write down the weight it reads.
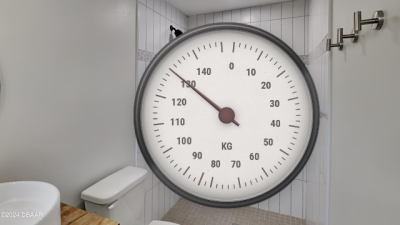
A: 130 kg
